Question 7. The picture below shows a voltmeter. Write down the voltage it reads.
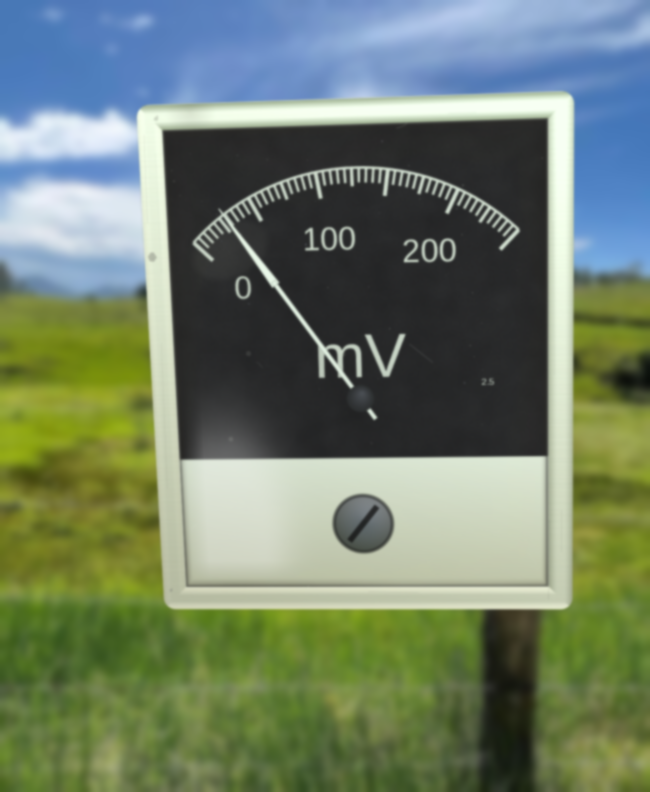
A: 30 mV
